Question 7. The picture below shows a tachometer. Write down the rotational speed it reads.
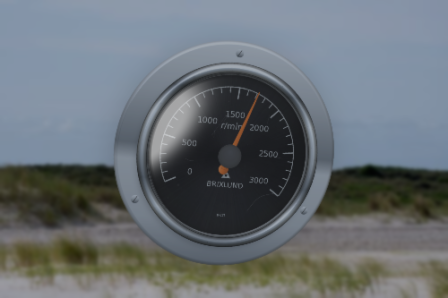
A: 1700 rpm
